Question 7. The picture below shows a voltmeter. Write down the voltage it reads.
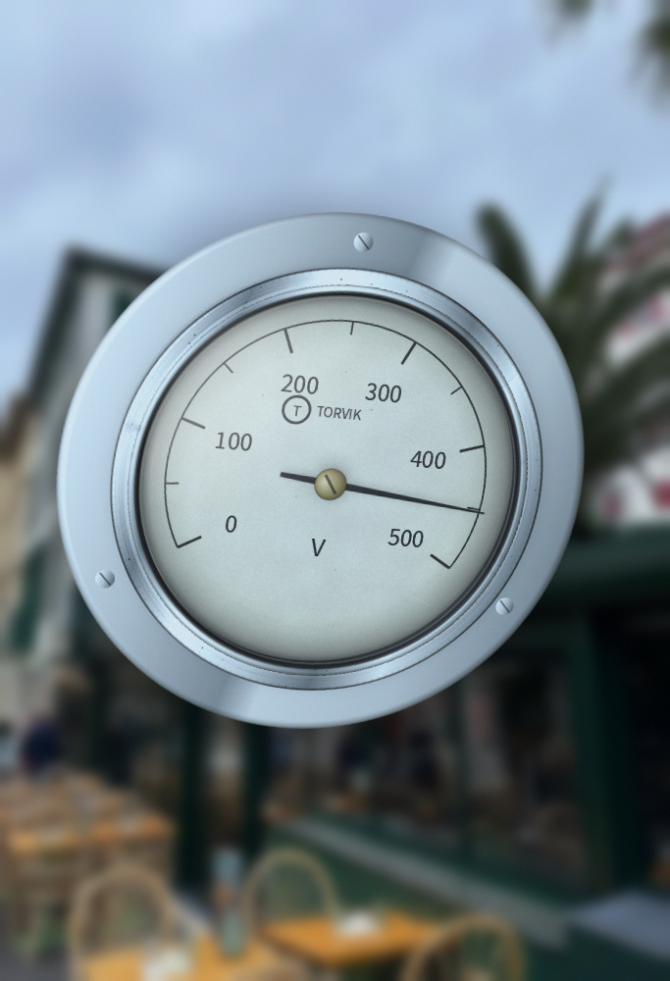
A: 450 V
